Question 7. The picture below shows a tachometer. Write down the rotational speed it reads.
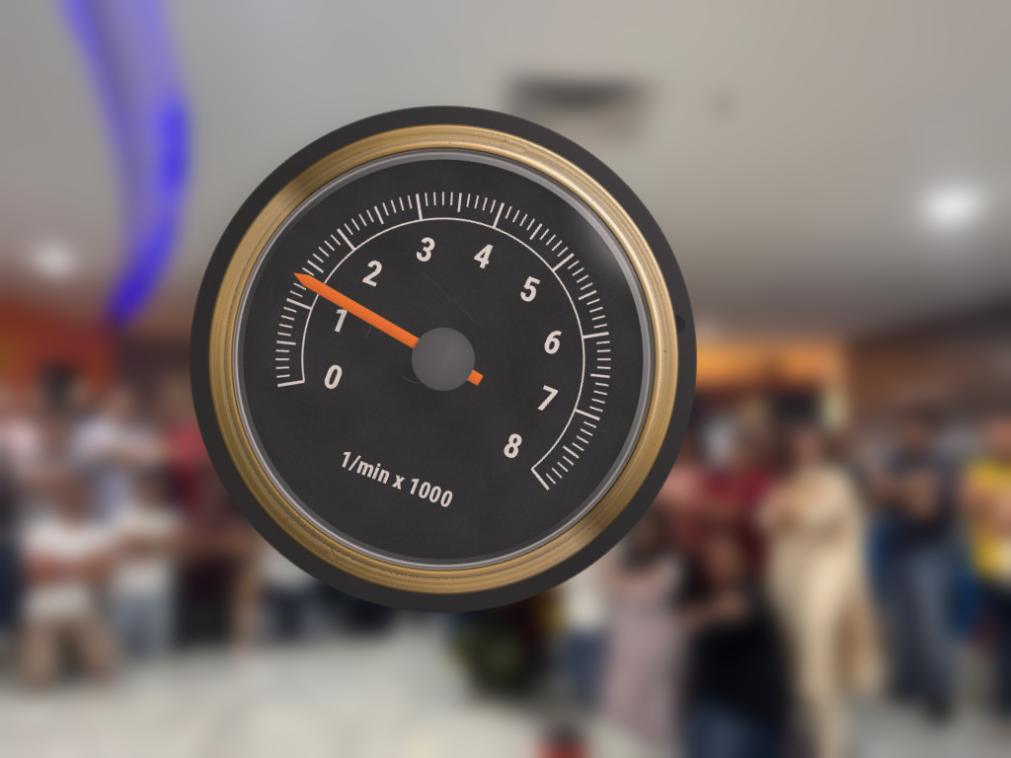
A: 1300 rpm
